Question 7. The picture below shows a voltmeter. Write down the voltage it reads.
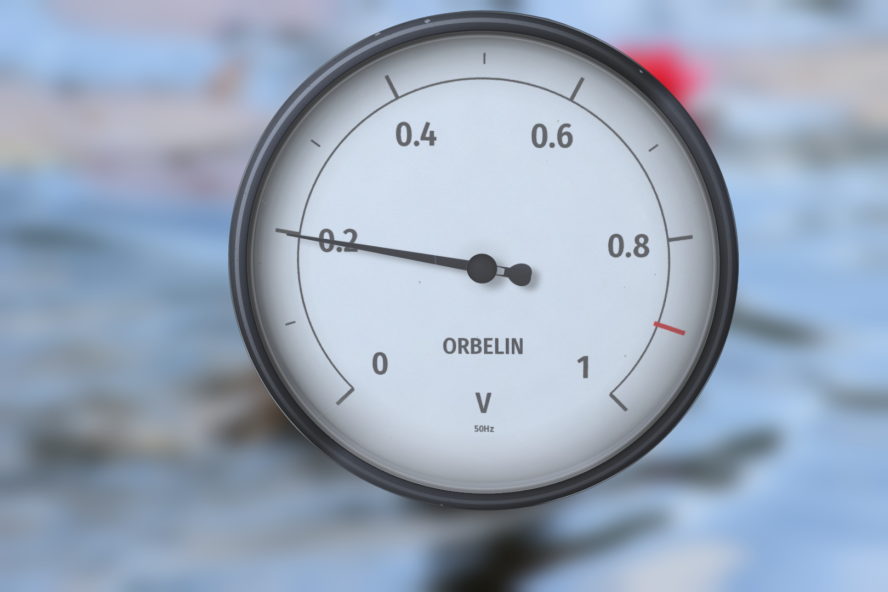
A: 0.2 V
